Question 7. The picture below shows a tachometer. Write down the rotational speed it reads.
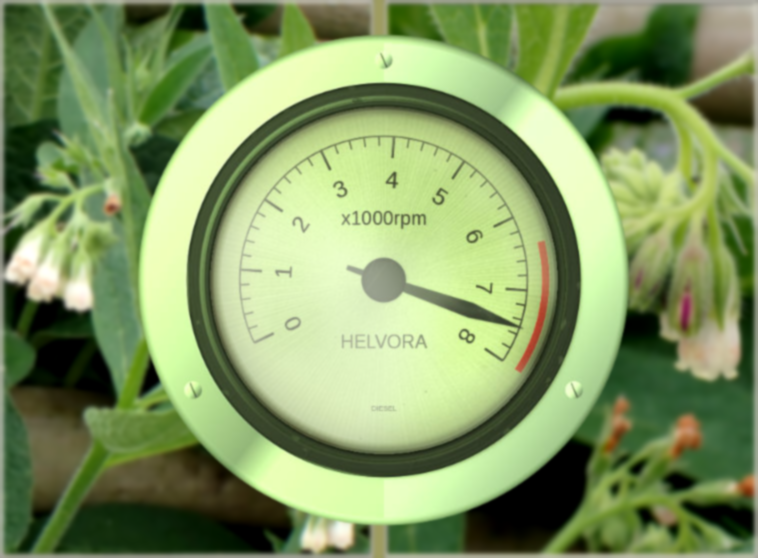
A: 7500 rpm
